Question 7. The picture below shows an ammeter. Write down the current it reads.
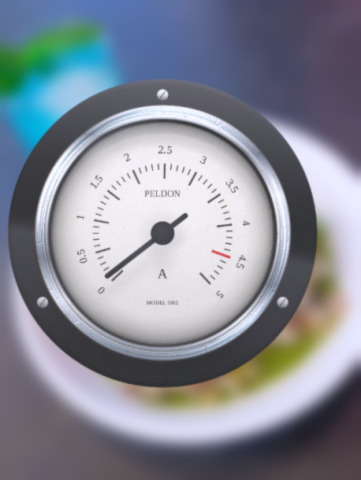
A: 0.1 A
